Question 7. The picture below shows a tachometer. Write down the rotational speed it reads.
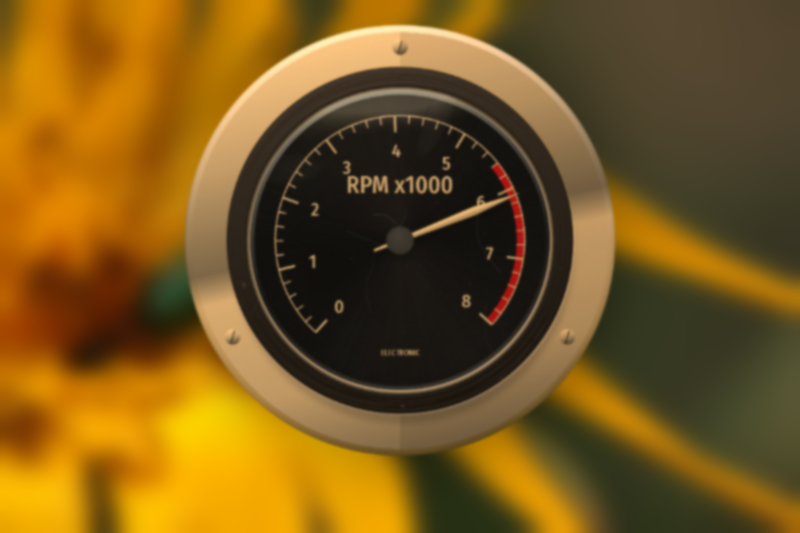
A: 6100 rpm
